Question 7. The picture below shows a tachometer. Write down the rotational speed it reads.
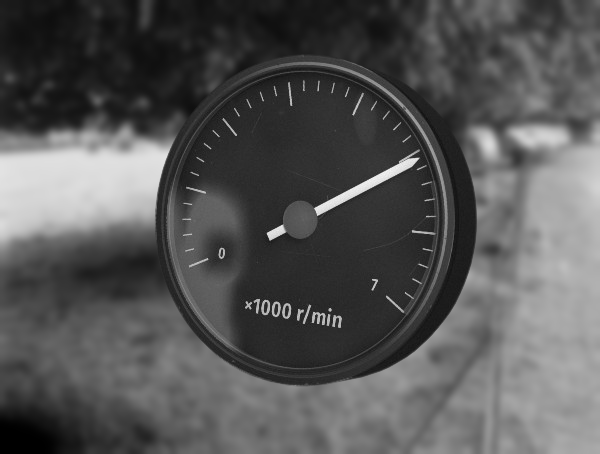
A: 5100 rpm
